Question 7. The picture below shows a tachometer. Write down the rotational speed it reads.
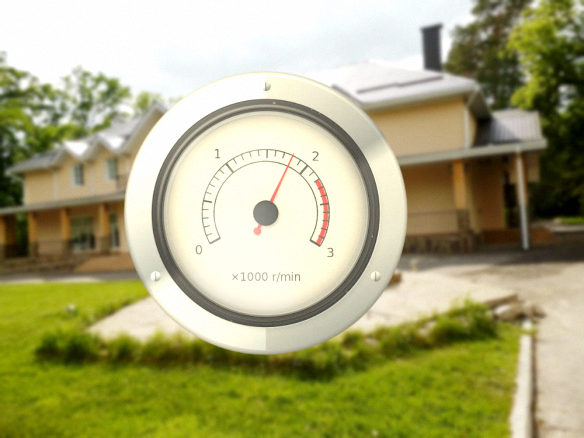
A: 1800 rpm
